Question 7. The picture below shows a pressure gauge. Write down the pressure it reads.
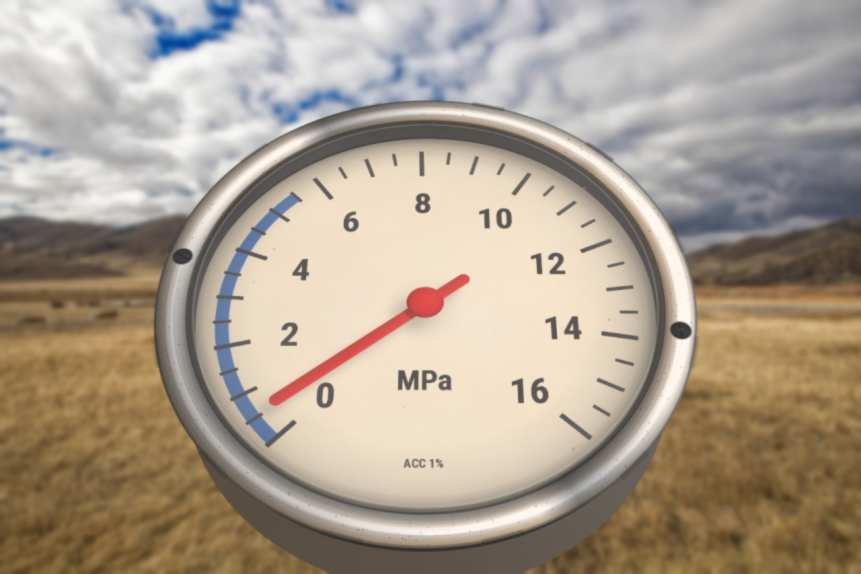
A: 0.5 MPa
